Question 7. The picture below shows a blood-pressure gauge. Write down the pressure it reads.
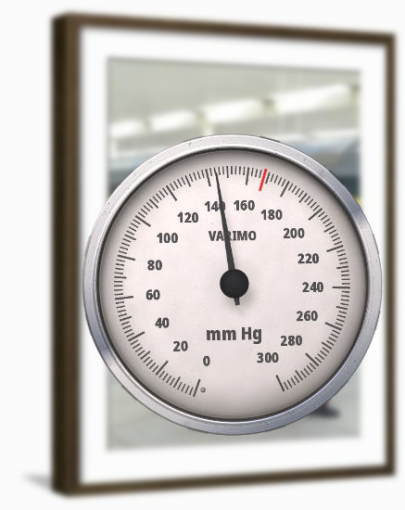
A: 144 mmHg
